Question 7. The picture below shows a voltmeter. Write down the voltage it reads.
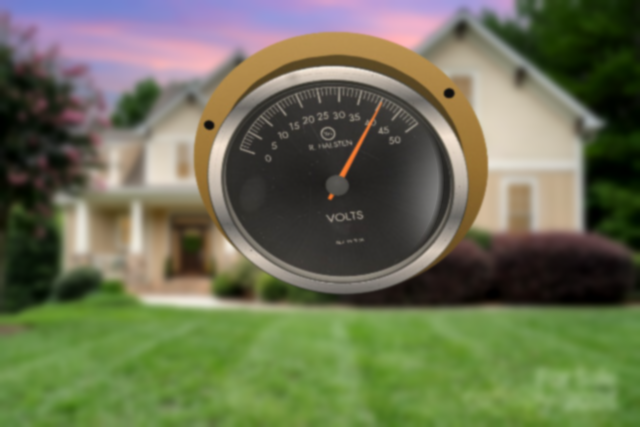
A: 40 V
